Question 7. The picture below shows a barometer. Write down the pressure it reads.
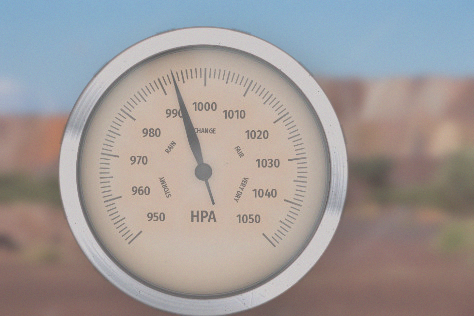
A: 993 hPa
